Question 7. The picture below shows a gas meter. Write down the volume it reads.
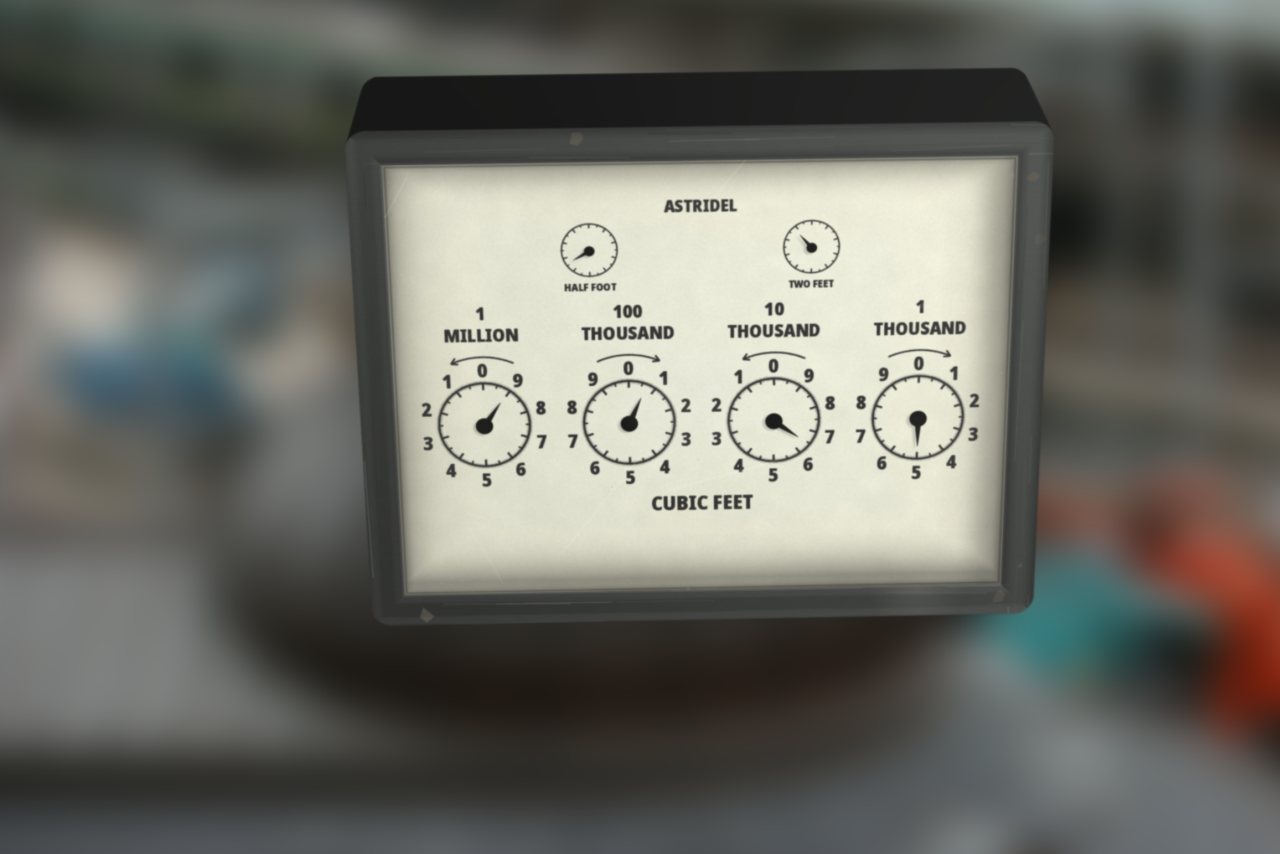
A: 906500 ft³
